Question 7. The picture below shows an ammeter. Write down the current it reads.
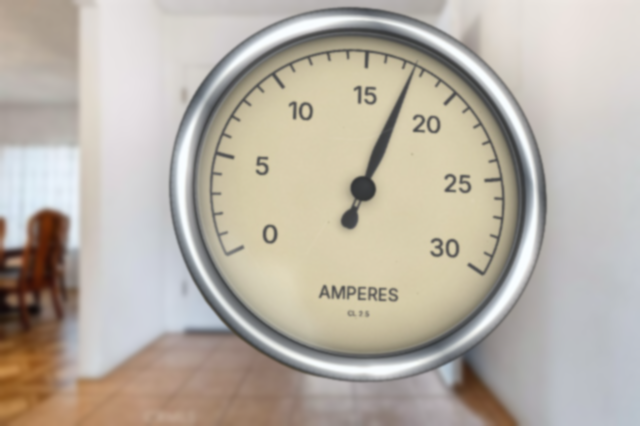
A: 17.5 A
